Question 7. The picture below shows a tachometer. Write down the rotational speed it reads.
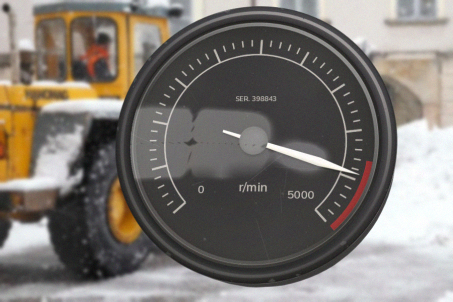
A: 4450 rpm
